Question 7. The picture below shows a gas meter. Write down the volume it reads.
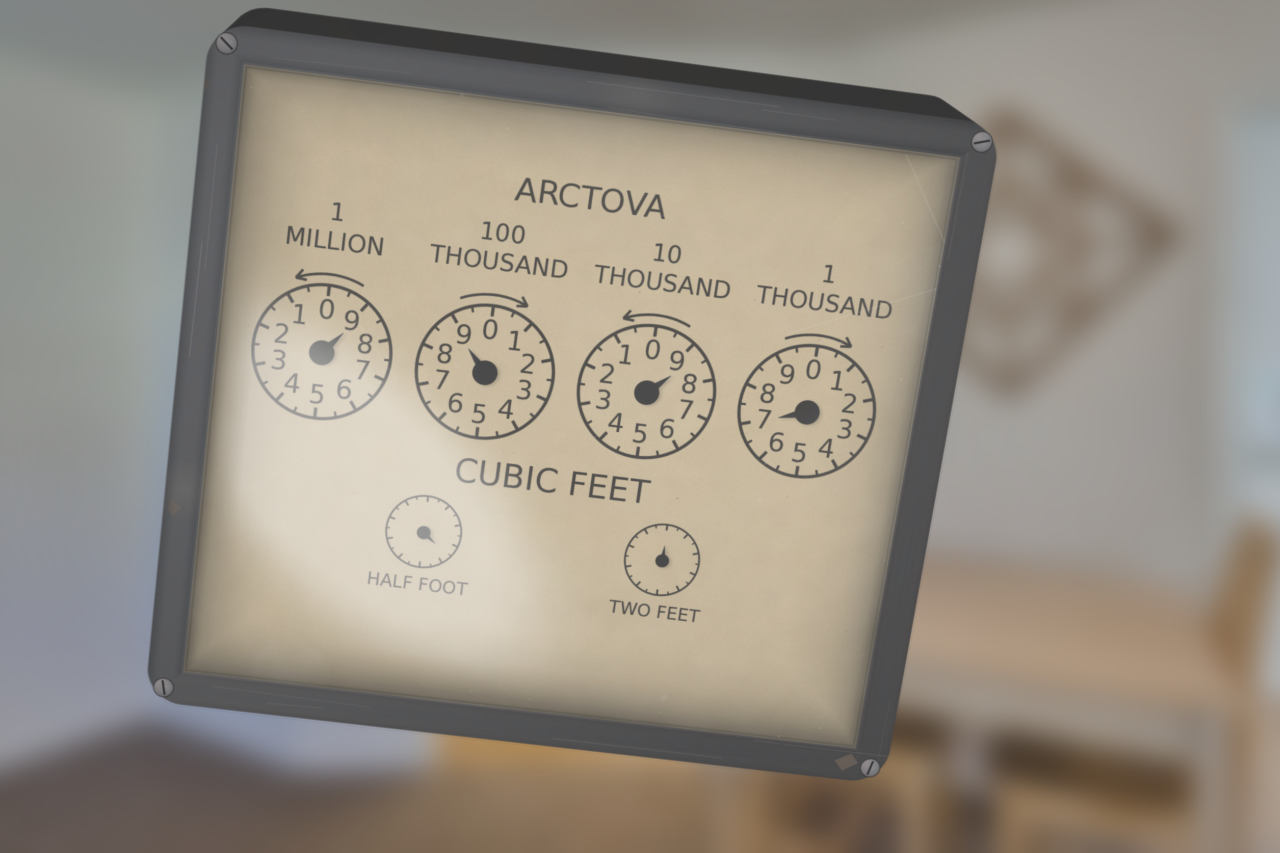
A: 888700 ft³
